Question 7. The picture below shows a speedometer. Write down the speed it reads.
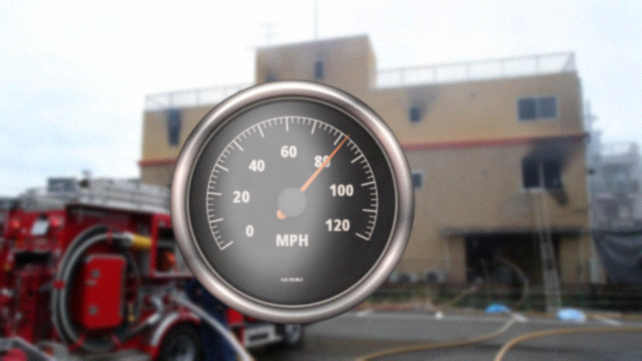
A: 82 mph
